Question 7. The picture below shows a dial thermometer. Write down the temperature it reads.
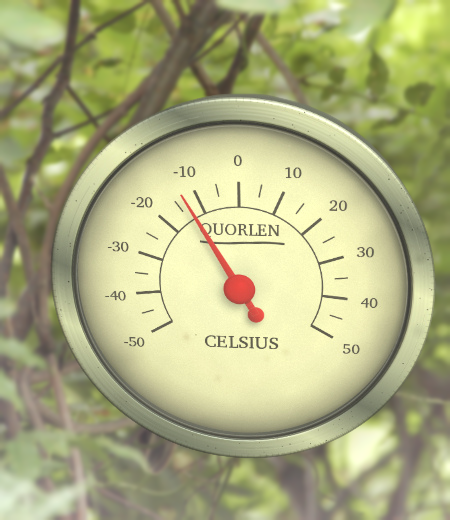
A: -12.5 °C
